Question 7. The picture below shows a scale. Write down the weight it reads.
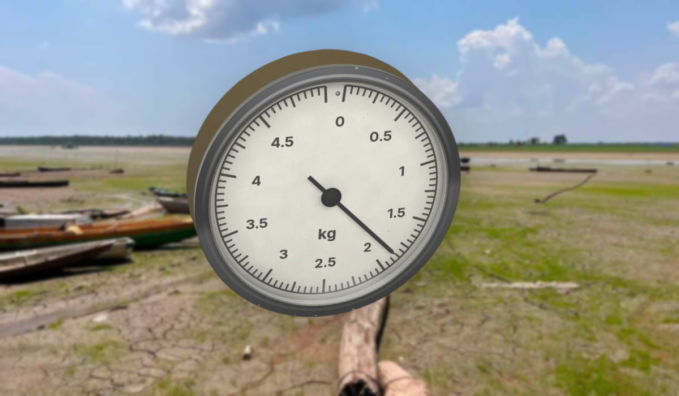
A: 1.85 kg
